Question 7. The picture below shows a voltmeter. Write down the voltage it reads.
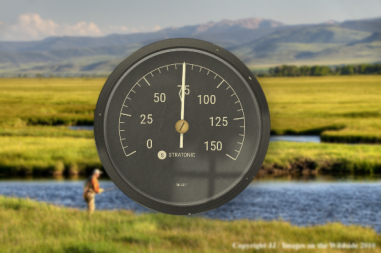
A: 75 V
